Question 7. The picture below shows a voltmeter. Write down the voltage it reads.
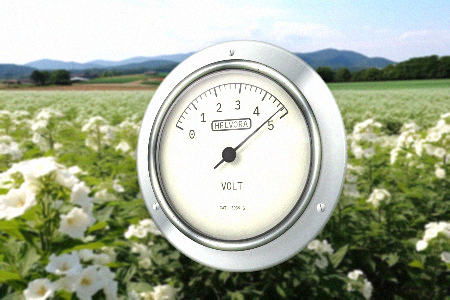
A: 4.8 V
